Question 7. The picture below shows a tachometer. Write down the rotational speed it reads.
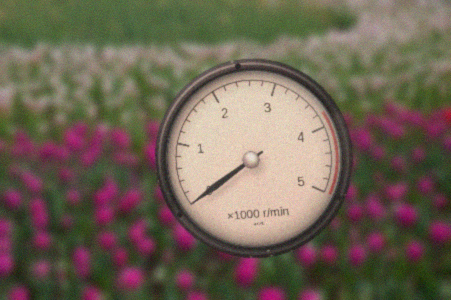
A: 0 rpm
